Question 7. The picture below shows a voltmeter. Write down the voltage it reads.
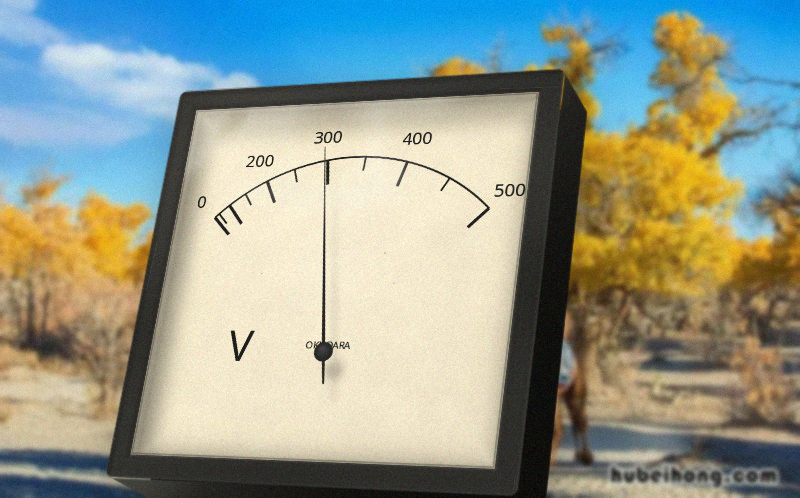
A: 300 V
